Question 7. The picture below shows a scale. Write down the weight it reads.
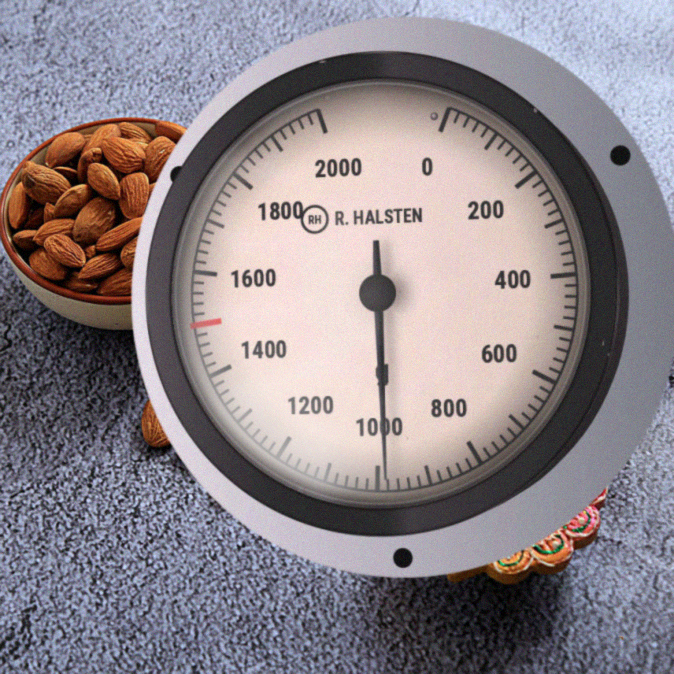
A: 980 g
